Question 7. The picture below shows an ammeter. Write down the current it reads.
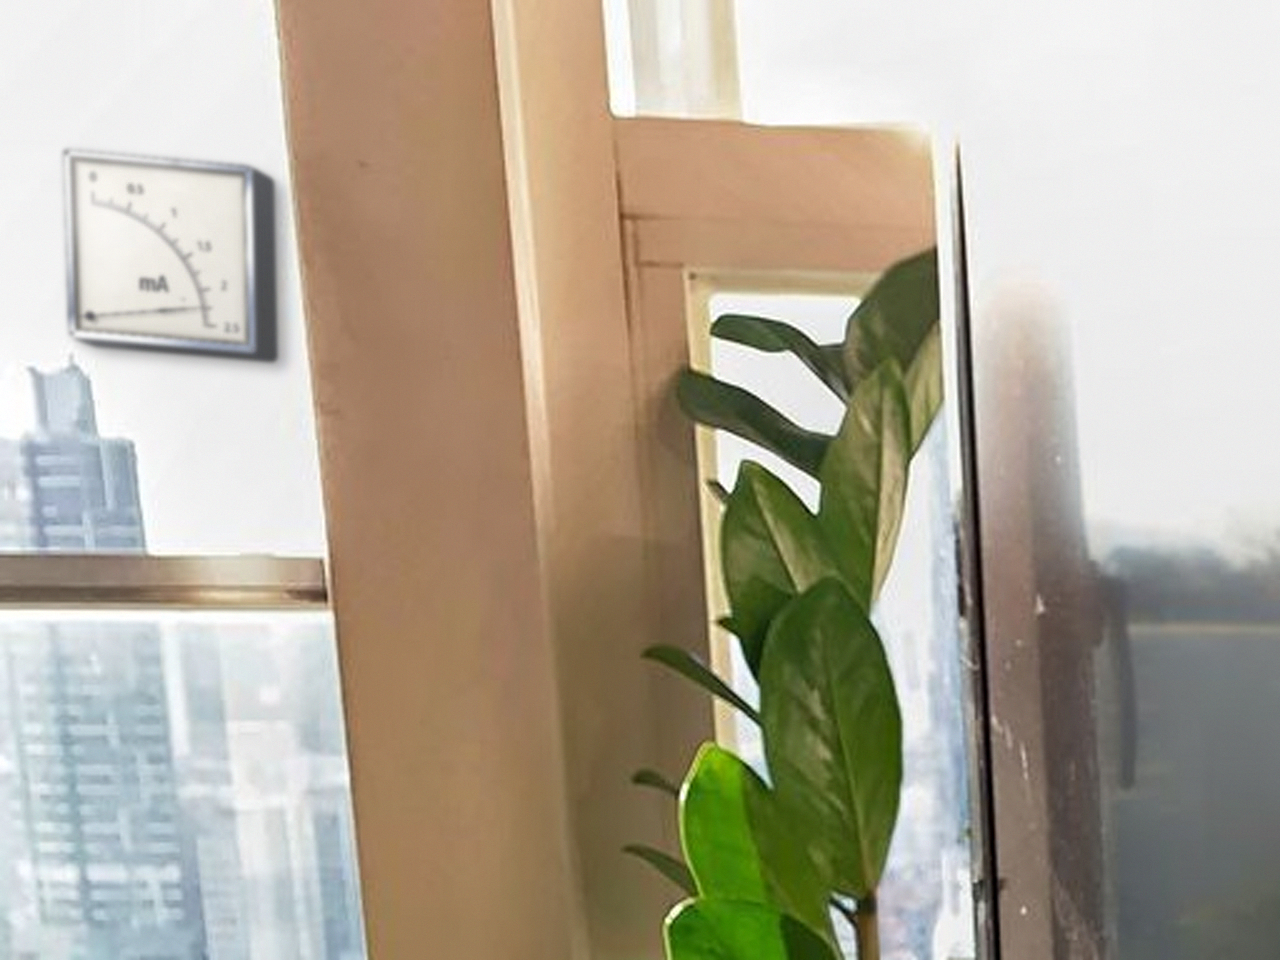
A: 2.25 mA
